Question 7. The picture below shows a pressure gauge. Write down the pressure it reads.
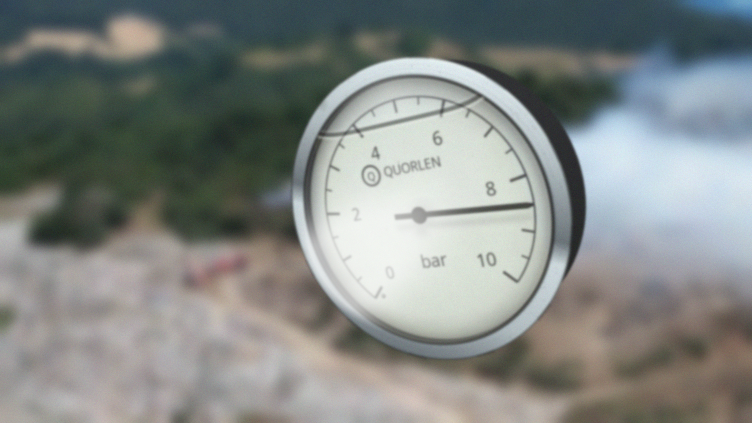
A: 8.5 bar
